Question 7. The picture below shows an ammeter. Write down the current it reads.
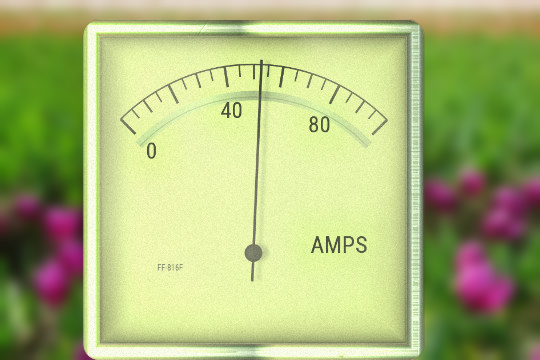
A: 52.5 A
